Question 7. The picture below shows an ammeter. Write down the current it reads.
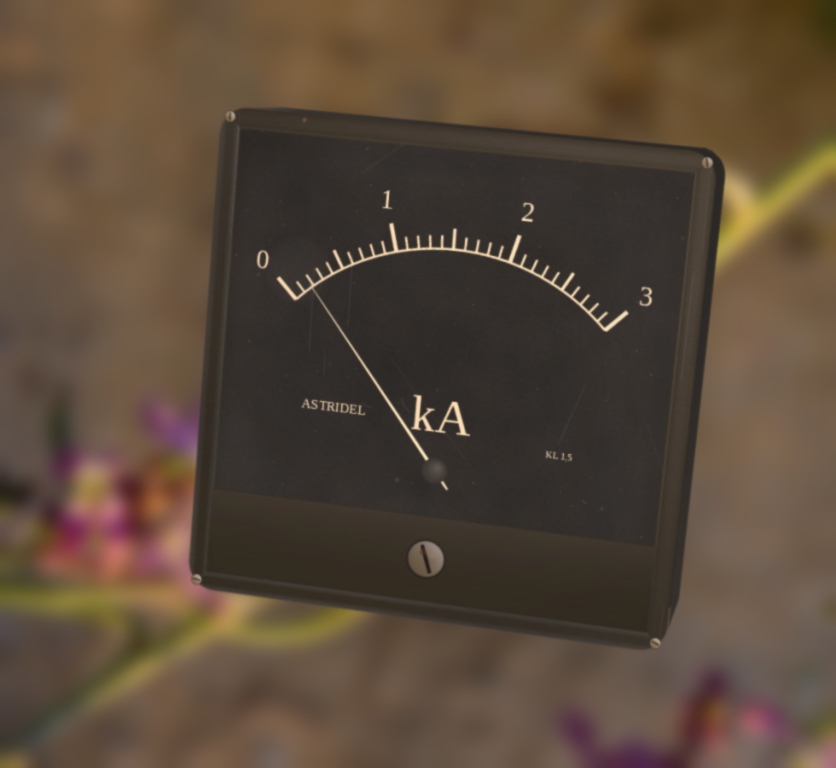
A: 0.2 kA
